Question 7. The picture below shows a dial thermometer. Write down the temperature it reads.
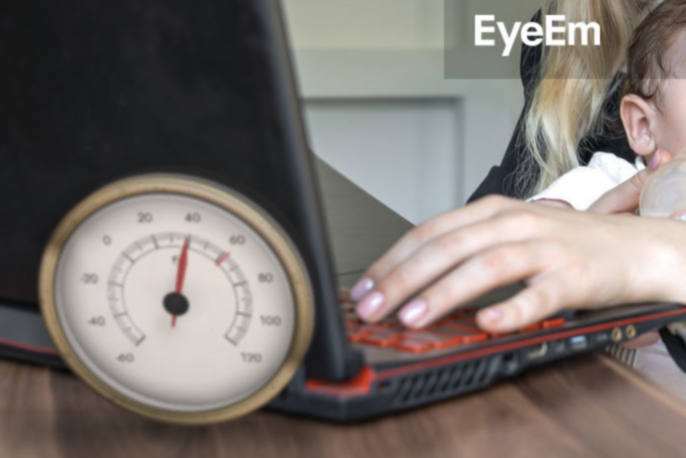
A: 40 °F
